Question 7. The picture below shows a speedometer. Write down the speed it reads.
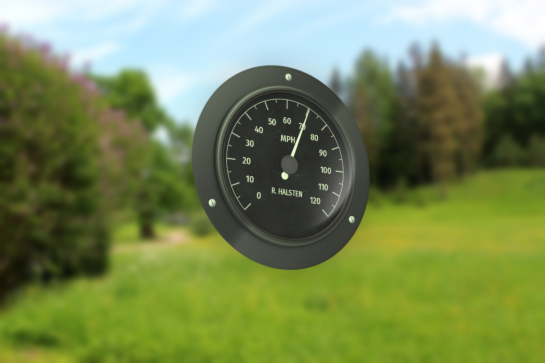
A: 70 mph
